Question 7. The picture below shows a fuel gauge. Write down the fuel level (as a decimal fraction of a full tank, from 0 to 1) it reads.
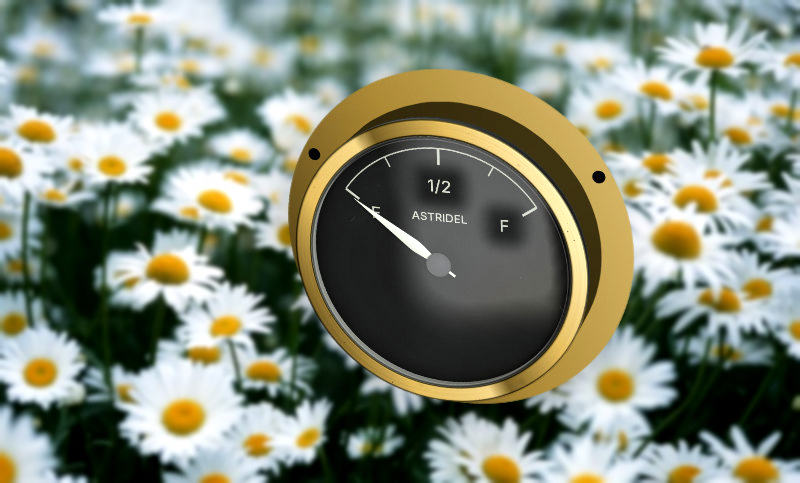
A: 0
